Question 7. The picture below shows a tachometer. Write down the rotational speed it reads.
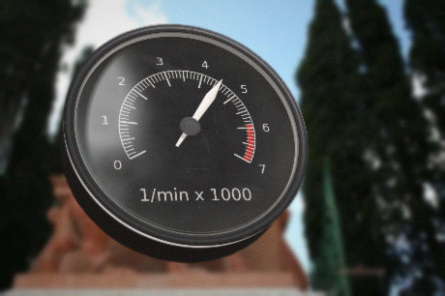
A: 4500 rpm
